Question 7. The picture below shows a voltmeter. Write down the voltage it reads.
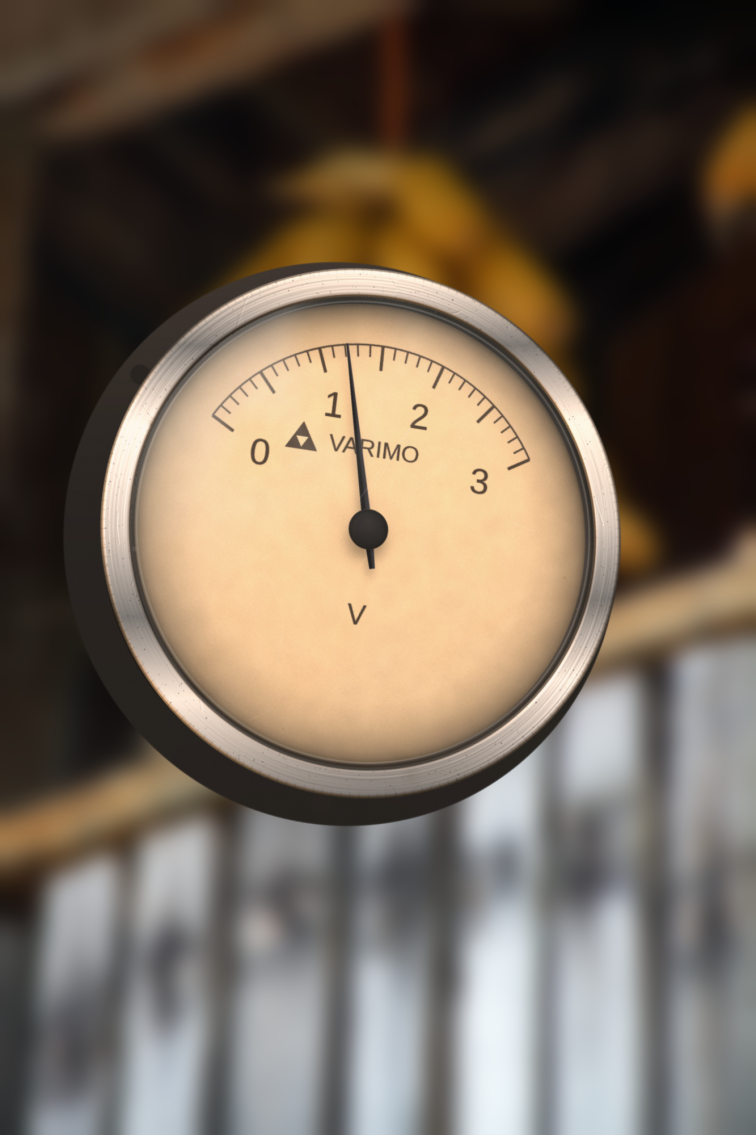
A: 1.2 V
